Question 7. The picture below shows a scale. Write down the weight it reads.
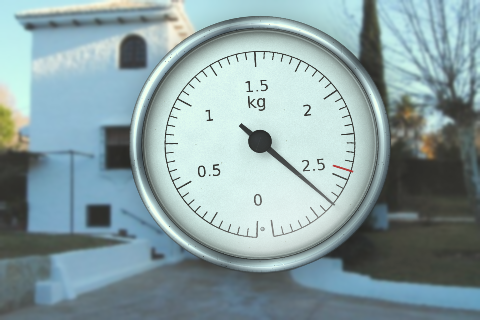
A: 2.65 kg
